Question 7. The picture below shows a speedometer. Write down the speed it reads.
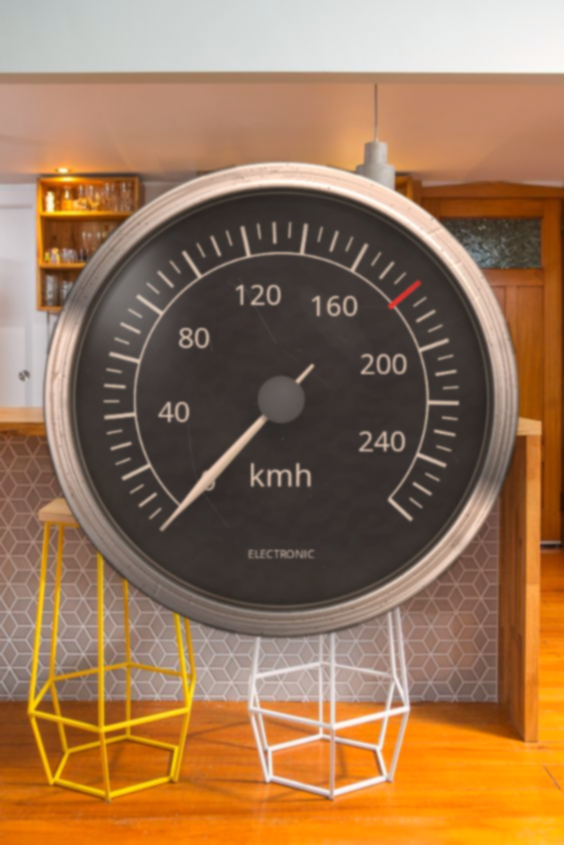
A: 0 km/h
